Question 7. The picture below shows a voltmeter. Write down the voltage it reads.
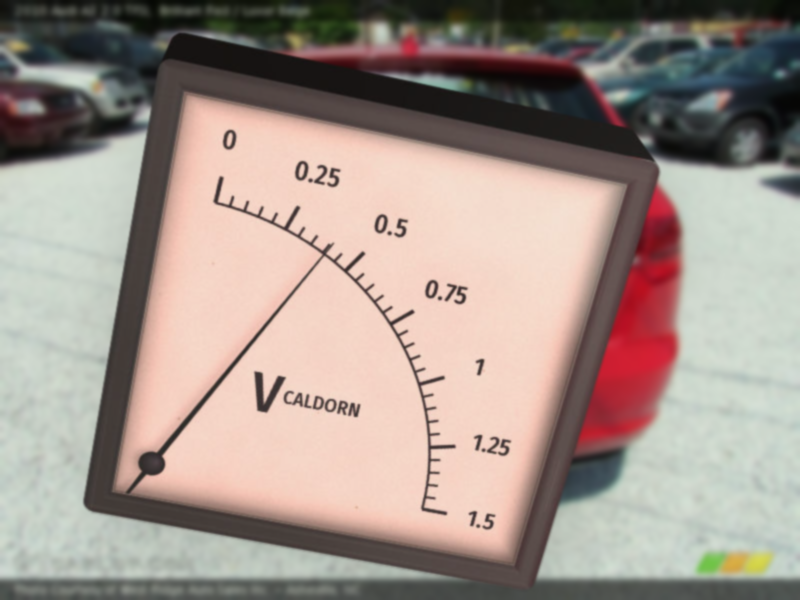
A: 0.4 V
